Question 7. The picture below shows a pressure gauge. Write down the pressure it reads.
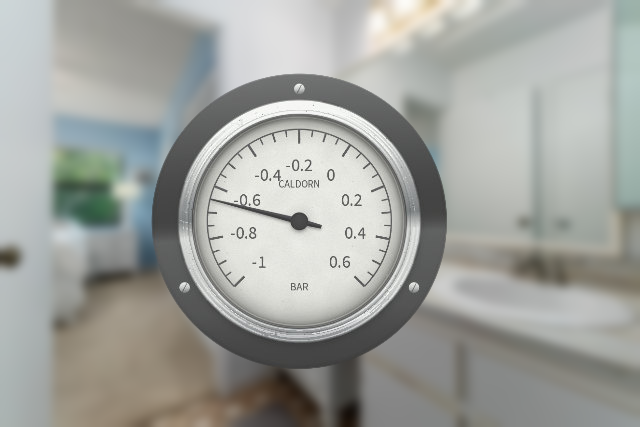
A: -0.65 bar
